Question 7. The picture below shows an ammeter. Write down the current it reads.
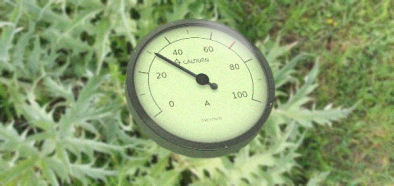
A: 30 A
